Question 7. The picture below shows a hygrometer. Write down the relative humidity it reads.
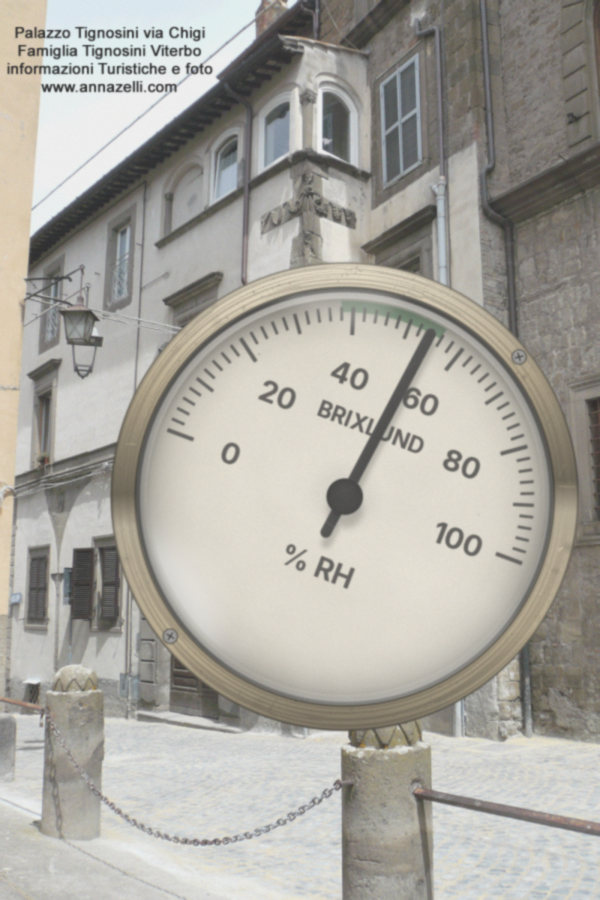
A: 54 %
